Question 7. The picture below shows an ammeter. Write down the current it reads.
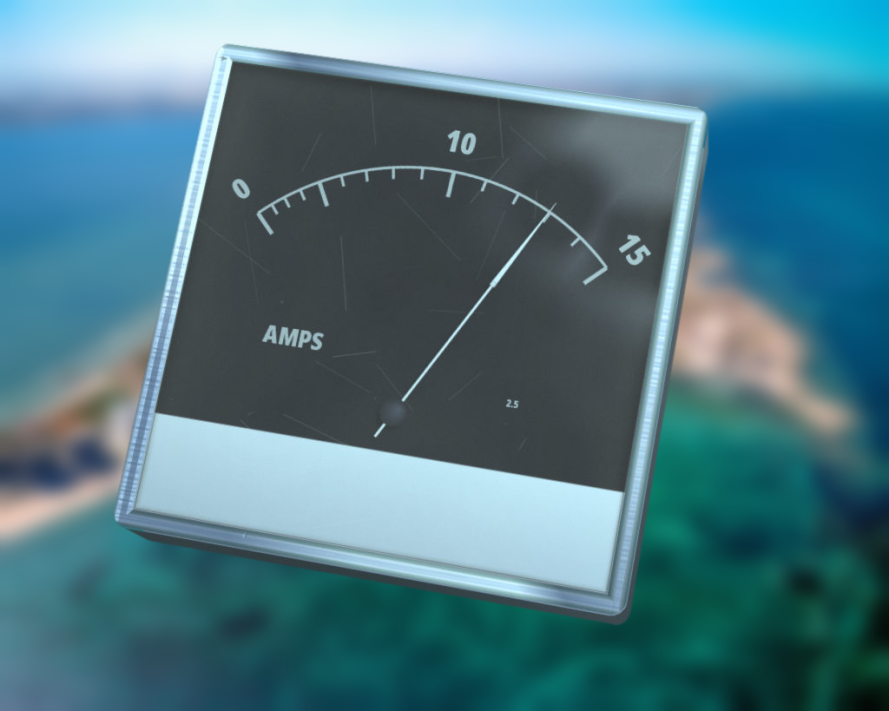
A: 13 A
